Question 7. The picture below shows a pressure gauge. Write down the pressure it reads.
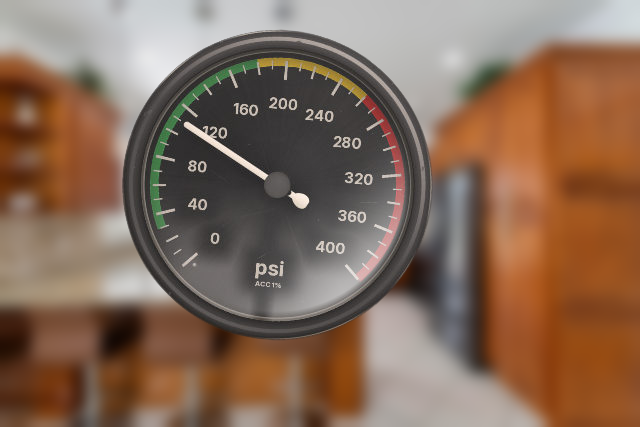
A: 110 psi
